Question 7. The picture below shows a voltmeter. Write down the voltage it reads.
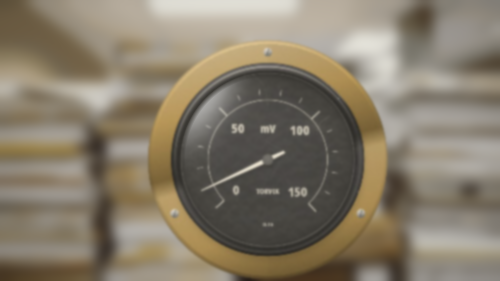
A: 10 mV
